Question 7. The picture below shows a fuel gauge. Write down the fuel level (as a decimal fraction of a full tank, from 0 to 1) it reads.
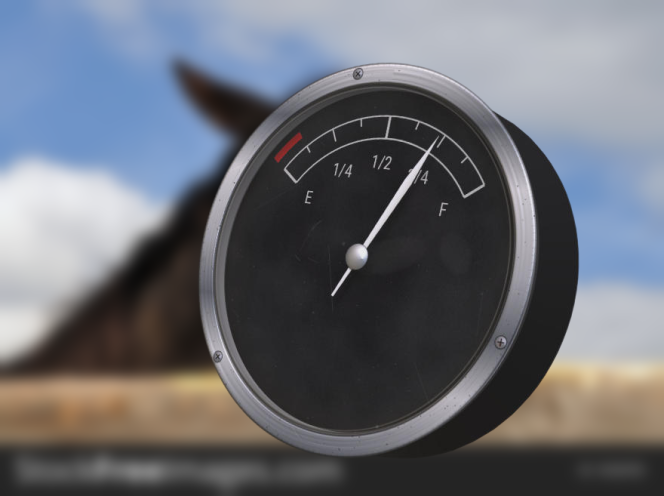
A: 0.75
